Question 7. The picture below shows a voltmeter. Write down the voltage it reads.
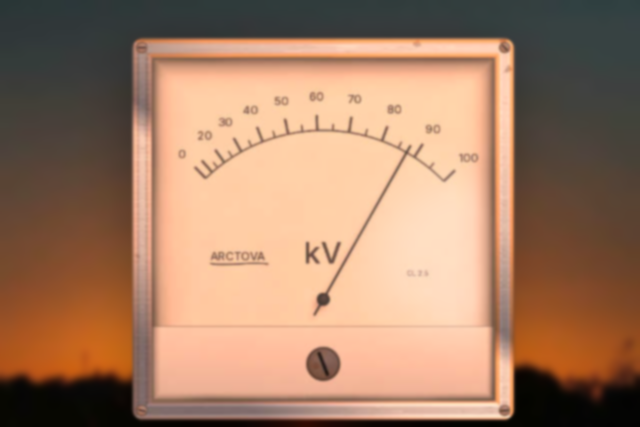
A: 87.5 kV
